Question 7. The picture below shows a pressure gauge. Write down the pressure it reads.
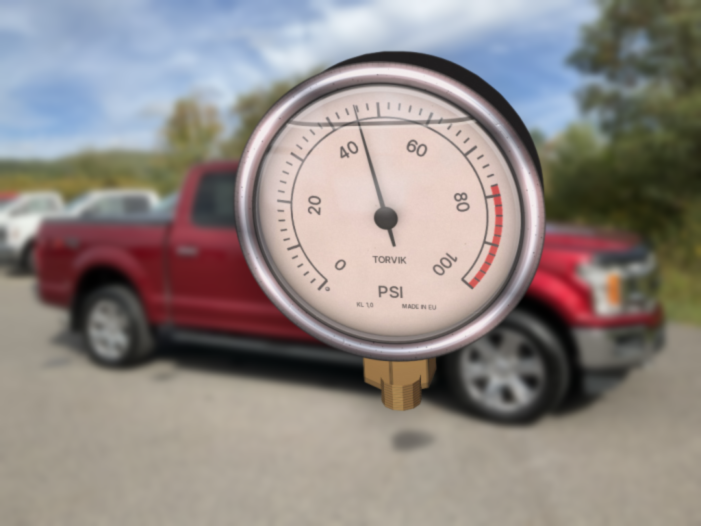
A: 46 psi
